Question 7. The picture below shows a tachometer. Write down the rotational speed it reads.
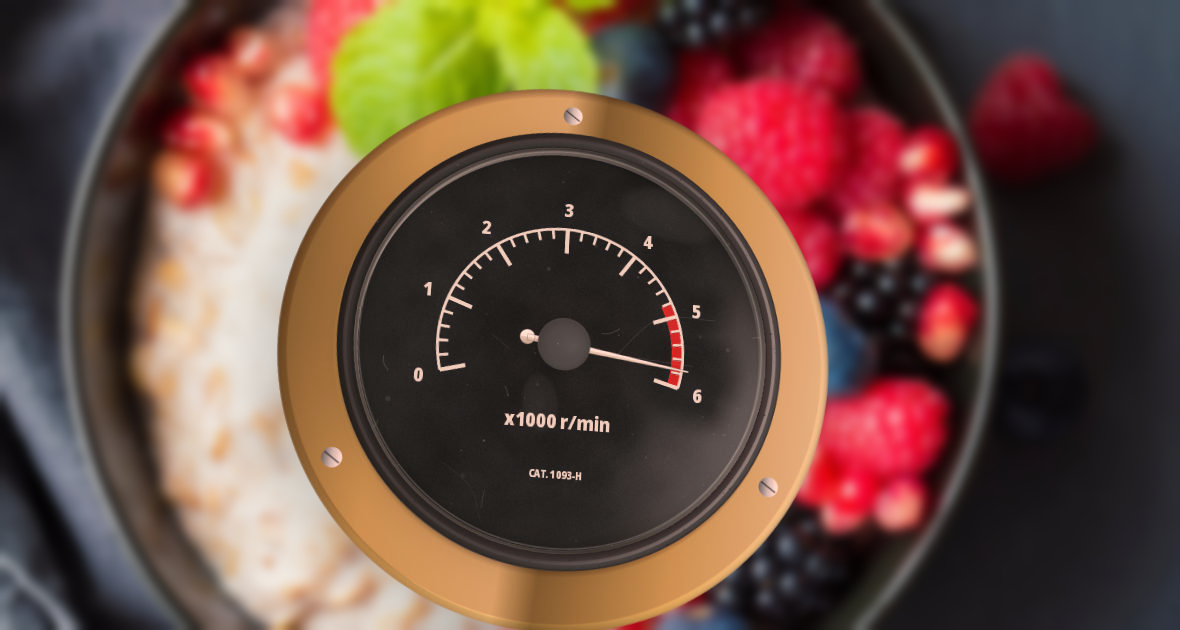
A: 5800 rpm
